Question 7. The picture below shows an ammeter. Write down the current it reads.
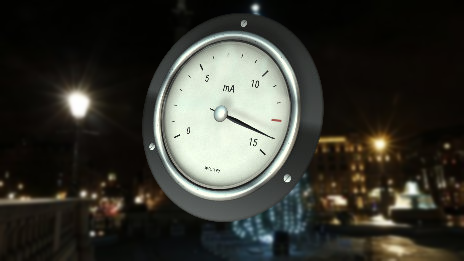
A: 14 mA
